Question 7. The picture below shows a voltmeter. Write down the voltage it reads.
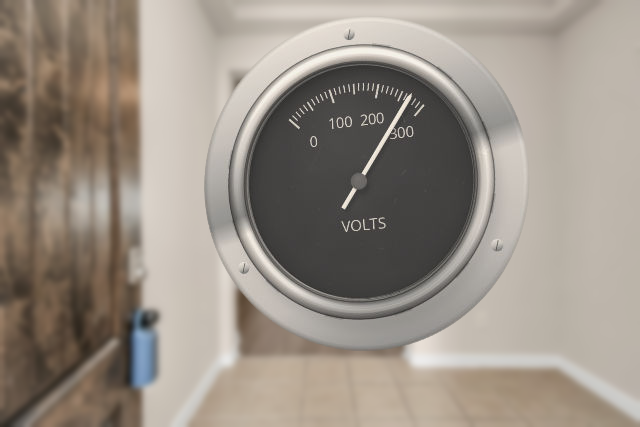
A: 270 V
